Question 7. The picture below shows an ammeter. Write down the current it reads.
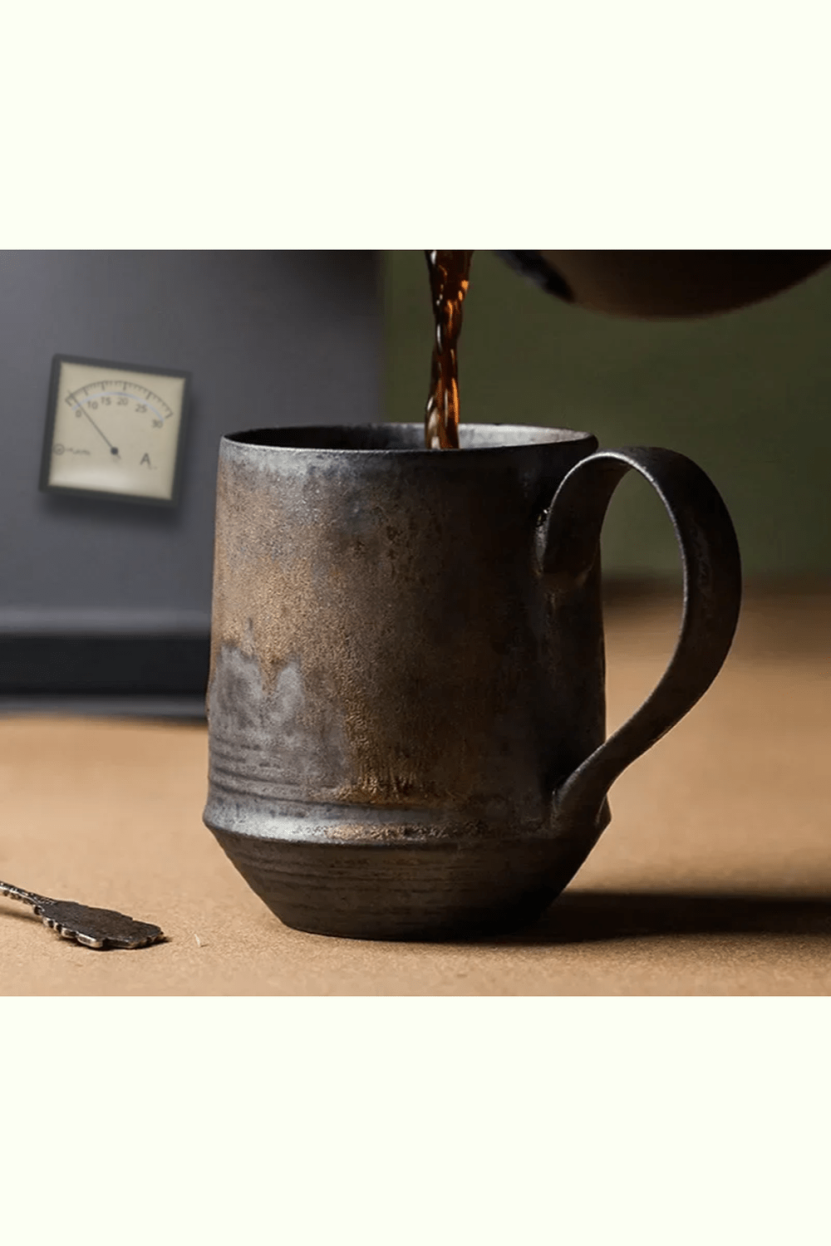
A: 5 A
